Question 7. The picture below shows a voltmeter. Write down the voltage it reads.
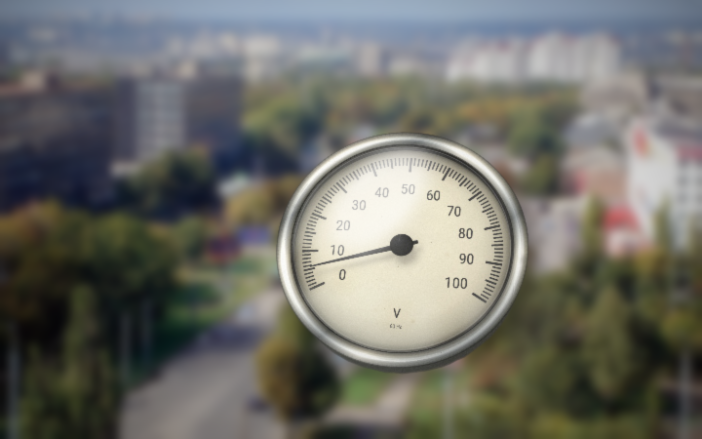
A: 5 V
